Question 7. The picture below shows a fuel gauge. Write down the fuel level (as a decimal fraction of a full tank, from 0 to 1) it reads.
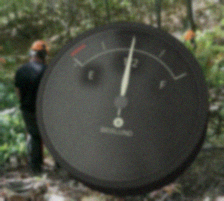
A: 0.5
